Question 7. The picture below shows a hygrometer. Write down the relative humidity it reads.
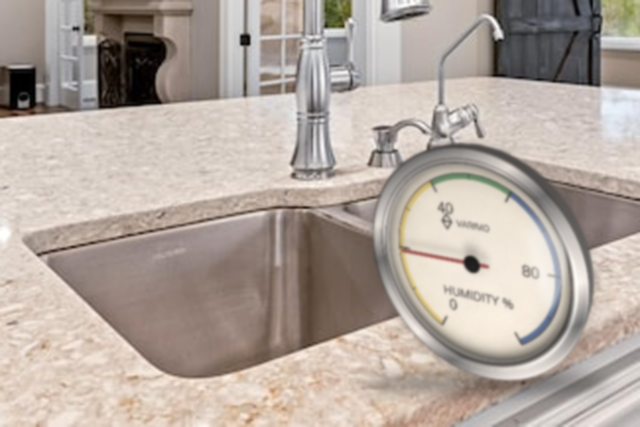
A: 20 %
